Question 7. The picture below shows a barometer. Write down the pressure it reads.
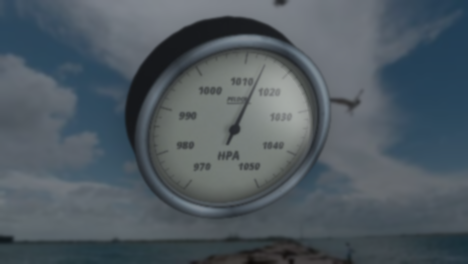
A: 1014 hPa
